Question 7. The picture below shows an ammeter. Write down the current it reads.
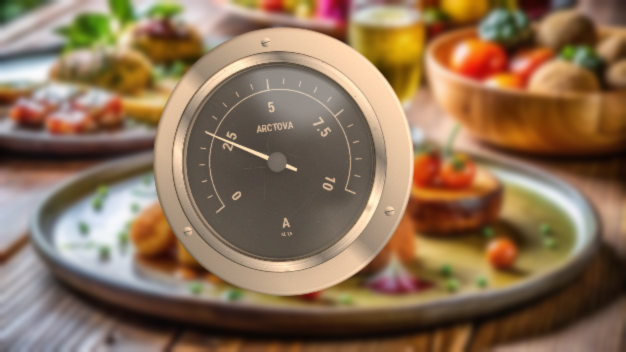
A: 2.5 A
